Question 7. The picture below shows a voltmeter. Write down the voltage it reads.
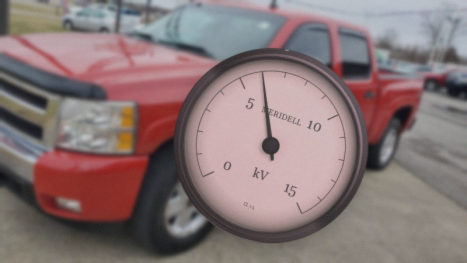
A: 6 kV
